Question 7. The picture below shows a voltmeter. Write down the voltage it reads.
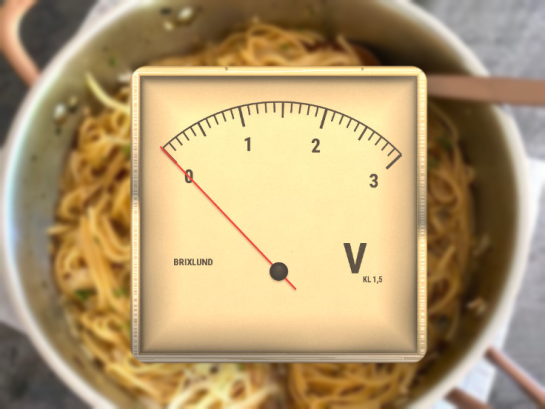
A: 0 V
